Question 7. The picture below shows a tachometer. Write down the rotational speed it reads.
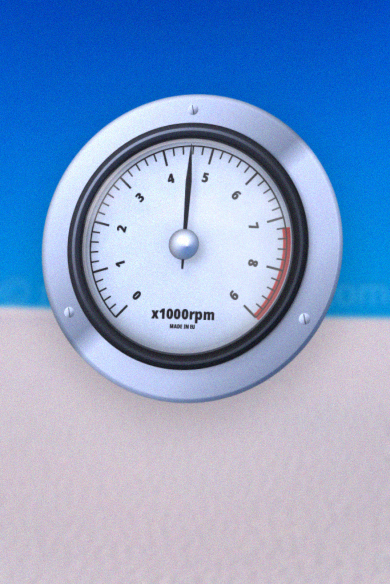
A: 4600 rpm
